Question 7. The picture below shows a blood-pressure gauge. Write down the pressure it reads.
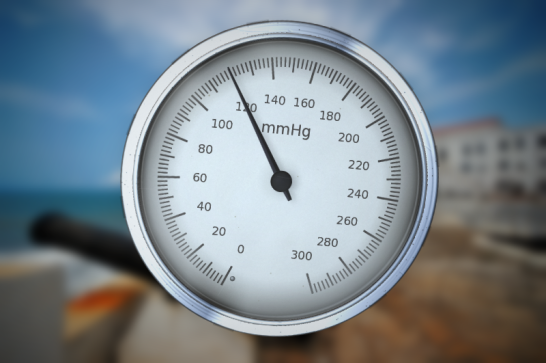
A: 120 mmHg
